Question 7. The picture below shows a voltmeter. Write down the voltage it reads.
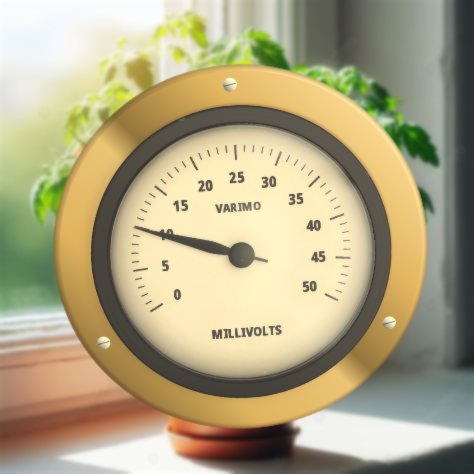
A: 10 mV
